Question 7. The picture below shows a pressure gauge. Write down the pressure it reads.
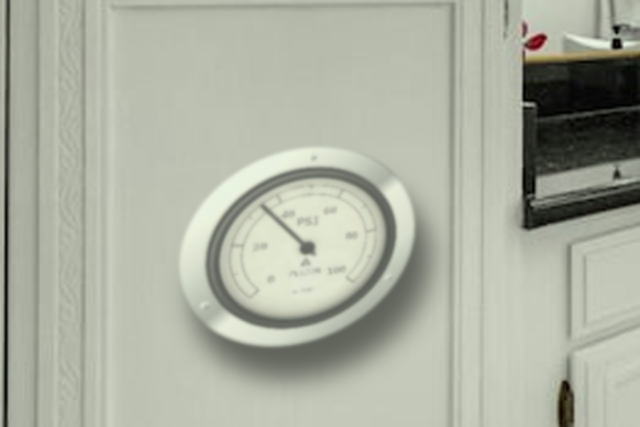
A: 35 psi
